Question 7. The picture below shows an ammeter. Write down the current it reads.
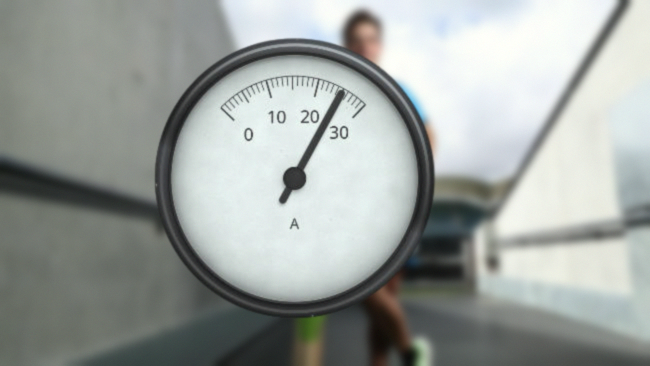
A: 25 A
